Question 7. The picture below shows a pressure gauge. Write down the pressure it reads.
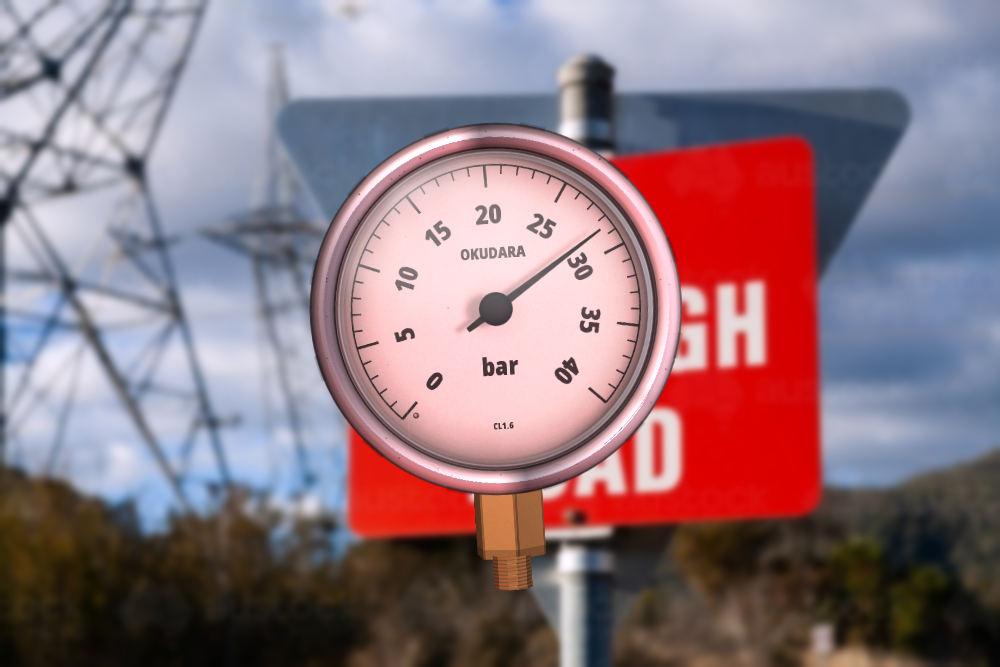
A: 28.5 bar
